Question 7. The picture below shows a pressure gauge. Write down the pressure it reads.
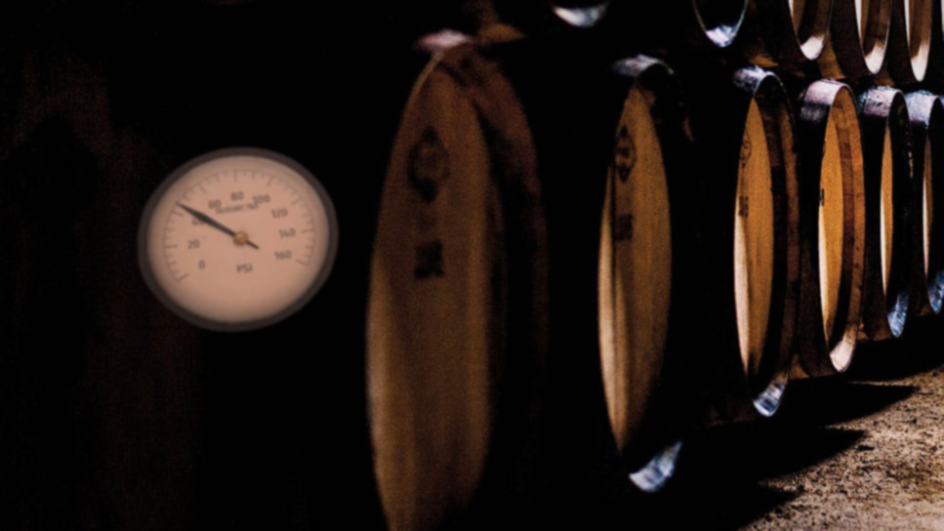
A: 45 psi
